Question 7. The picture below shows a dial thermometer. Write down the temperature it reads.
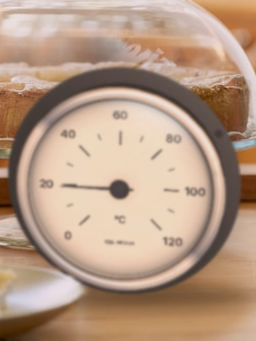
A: 20 °C
